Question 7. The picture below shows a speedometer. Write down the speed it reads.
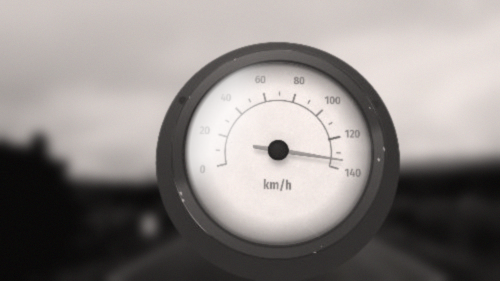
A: 135 km/h
